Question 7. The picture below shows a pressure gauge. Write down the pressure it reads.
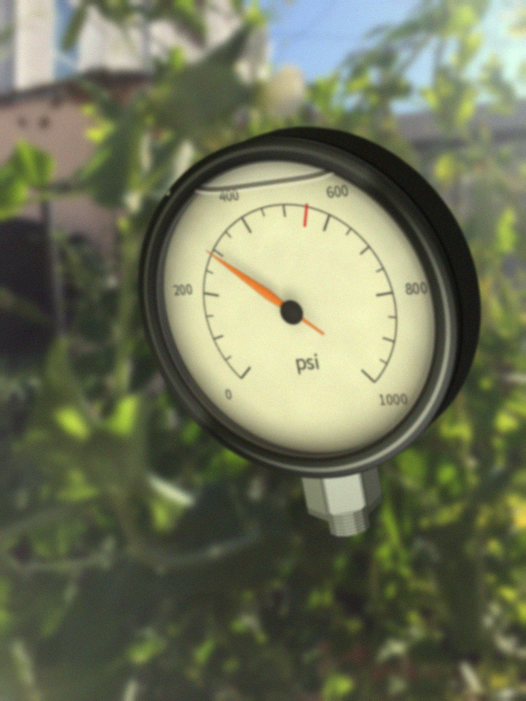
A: 300 psi
